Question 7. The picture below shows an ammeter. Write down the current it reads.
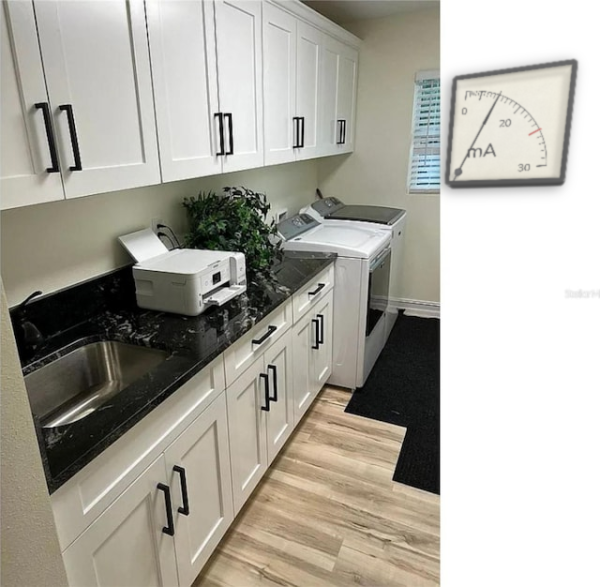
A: 15 mA
